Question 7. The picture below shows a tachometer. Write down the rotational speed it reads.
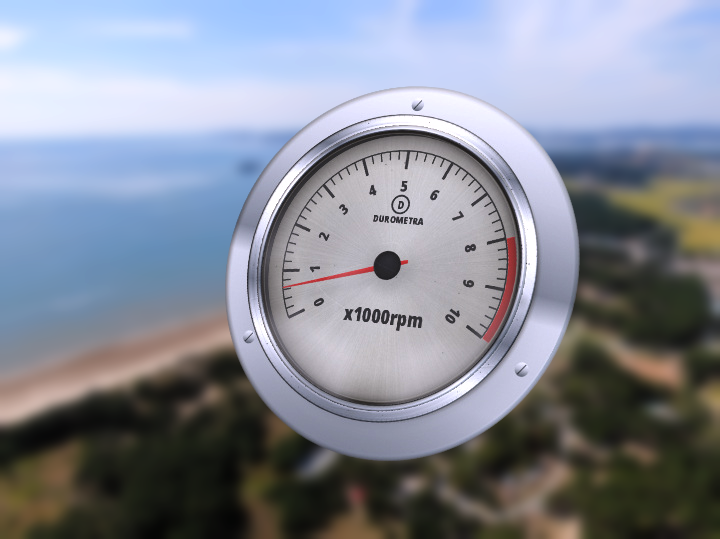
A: 600 rpm
